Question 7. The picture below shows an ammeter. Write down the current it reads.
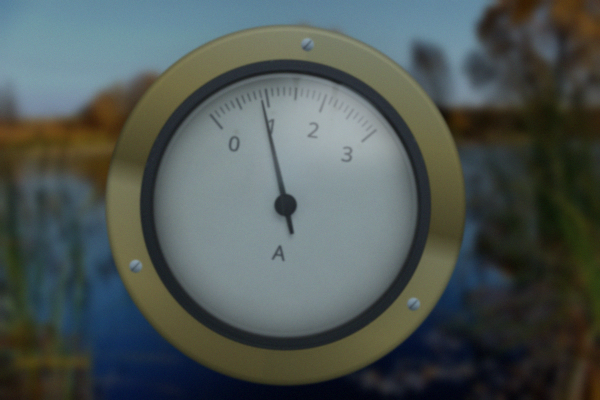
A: 0.9 A
